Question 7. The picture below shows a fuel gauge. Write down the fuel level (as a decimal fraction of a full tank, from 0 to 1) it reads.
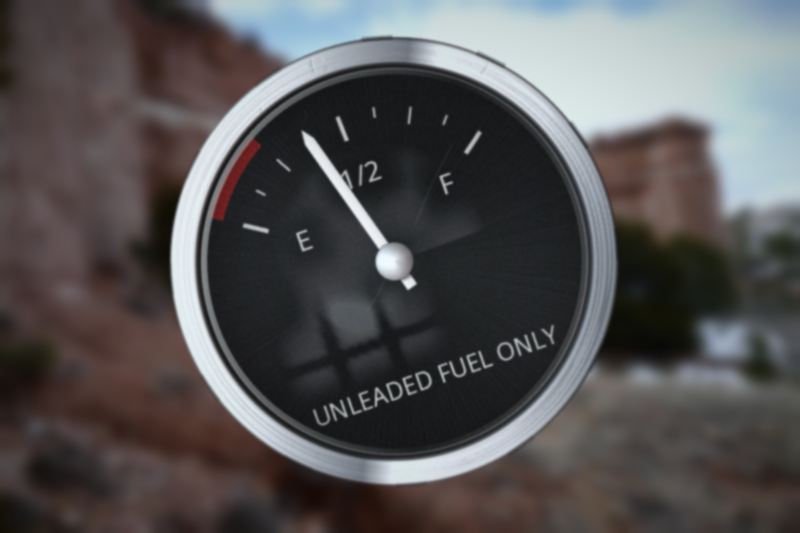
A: 0.375
